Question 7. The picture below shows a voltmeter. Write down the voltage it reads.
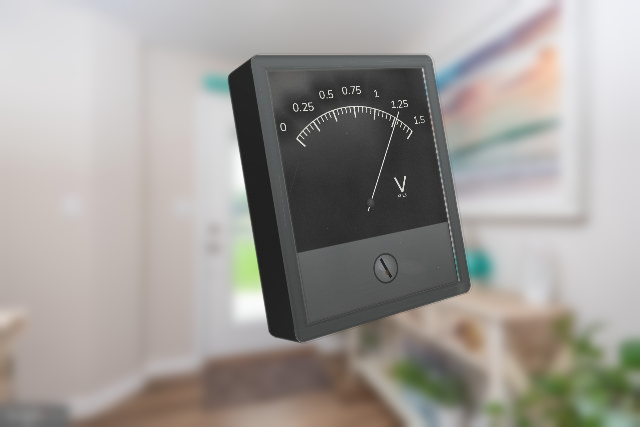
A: 1.25 V
